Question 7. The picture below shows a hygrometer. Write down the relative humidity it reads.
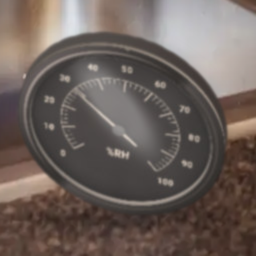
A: 30 %
